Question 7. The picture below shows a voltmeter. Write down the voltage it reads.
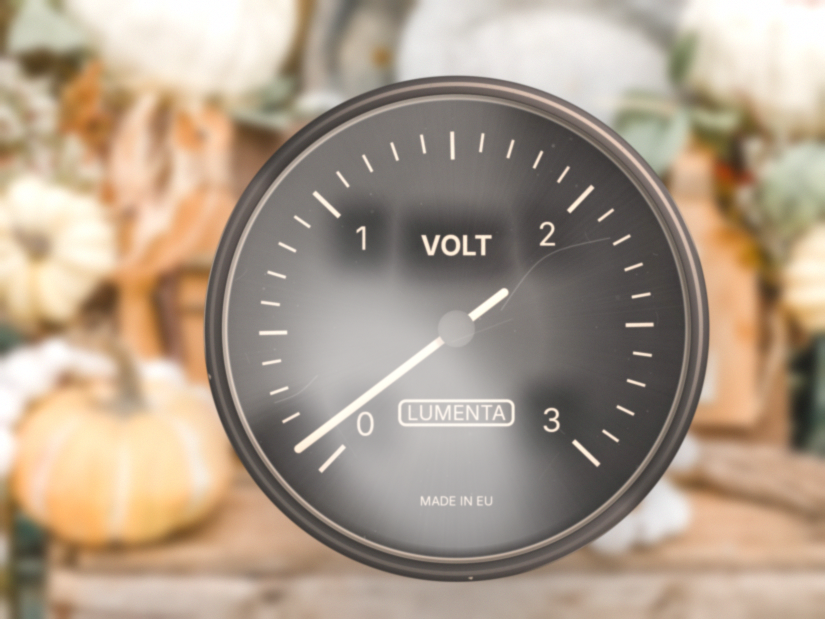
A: 0.1 V
